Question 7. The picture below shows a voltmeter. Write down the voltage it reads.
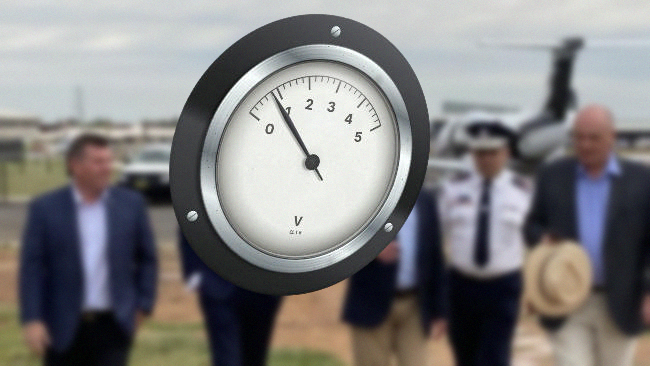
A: 0.8 V
